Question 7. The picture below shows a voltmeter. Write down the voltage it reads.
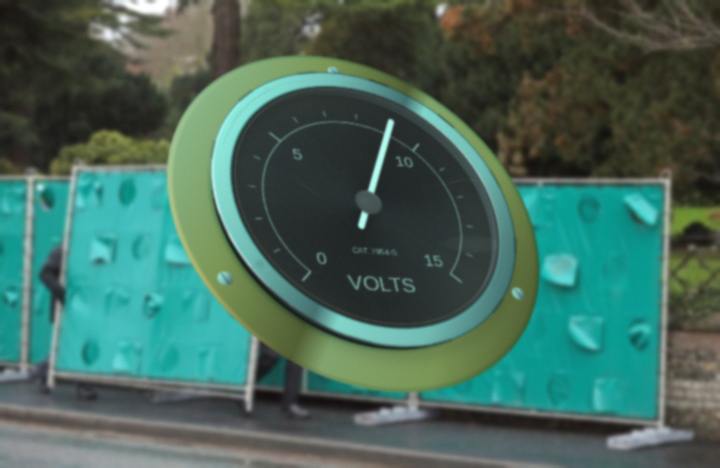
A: 9 V
